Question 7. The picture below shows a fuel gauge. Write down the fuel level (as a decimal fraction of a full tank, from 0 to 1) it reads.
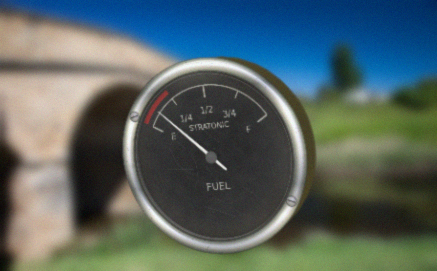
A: 0.125
